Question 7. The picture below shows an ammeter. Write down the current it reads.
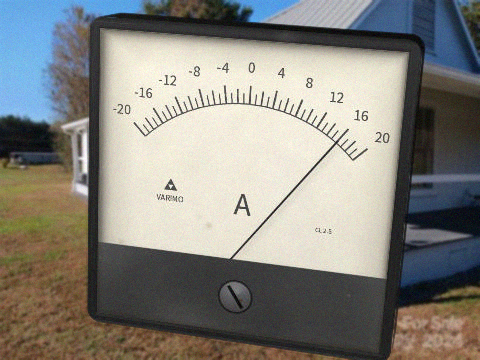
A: 16 A
